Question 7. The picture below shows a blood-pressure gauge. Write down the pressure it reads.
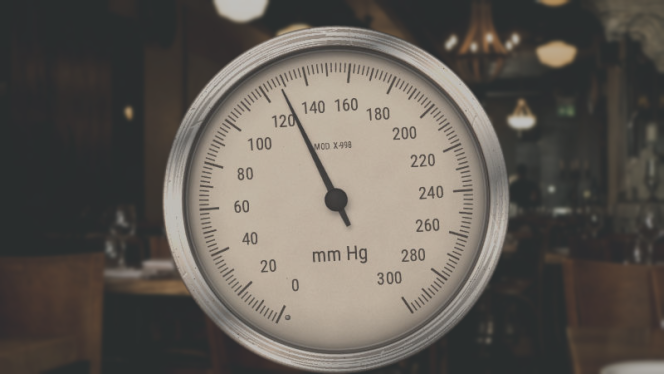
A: 128 mmHg
